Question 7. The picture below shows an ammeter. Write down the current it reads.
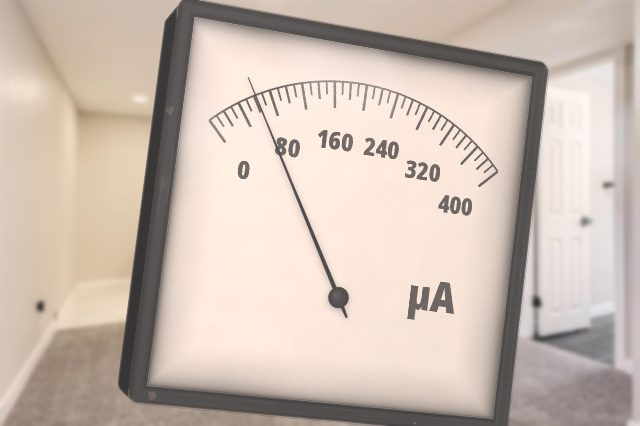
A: 60 µA
